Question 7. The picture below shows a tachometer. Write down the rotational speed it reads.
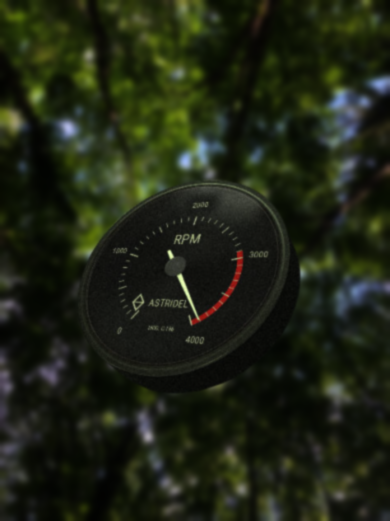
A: 3900 rpm
